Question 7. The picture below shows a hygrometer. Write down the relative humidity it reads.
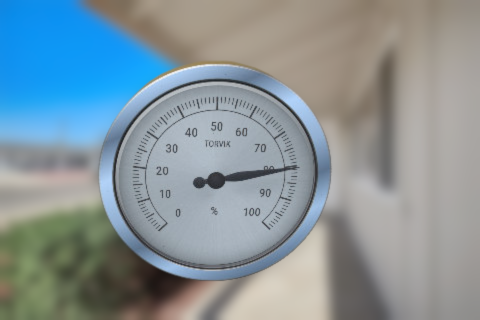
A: 80 %
